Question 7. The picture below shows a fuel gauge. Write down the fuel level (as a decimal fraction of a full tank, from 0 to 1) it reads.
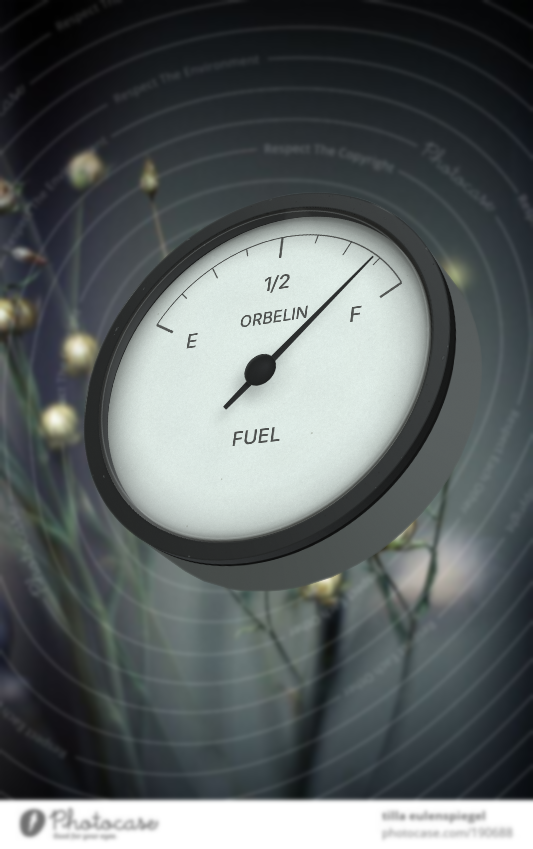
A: 0.875
